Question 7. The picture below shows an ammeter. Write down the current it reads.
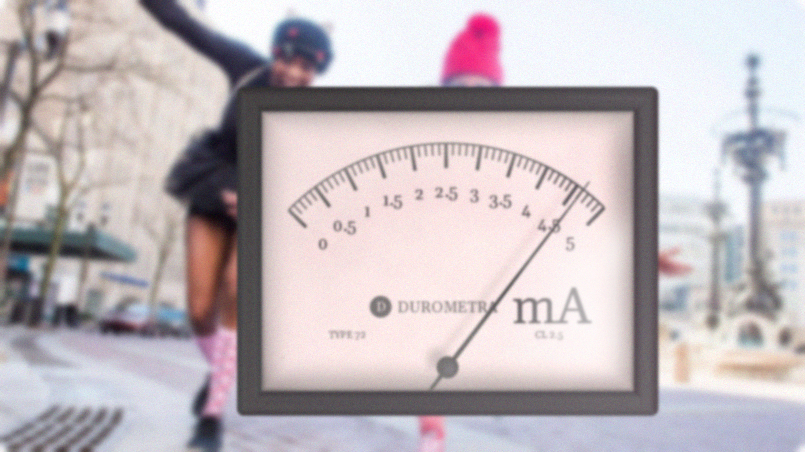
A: 4.6 mA
